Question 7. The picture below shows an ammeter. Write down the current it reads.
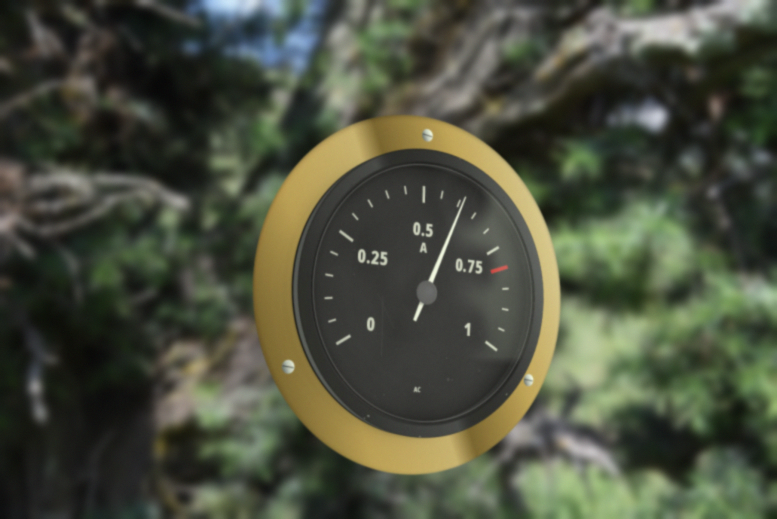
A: 0.6 A
